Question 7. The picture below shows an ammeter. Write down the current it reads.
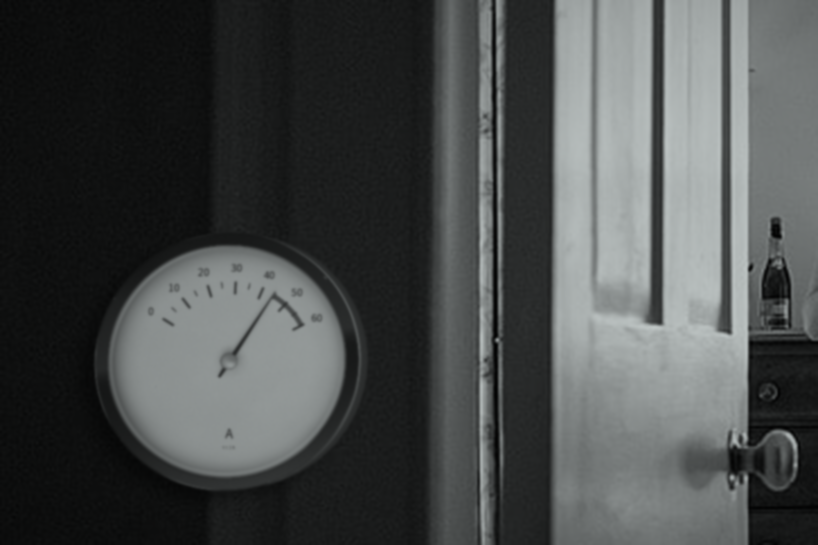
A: 45 A
